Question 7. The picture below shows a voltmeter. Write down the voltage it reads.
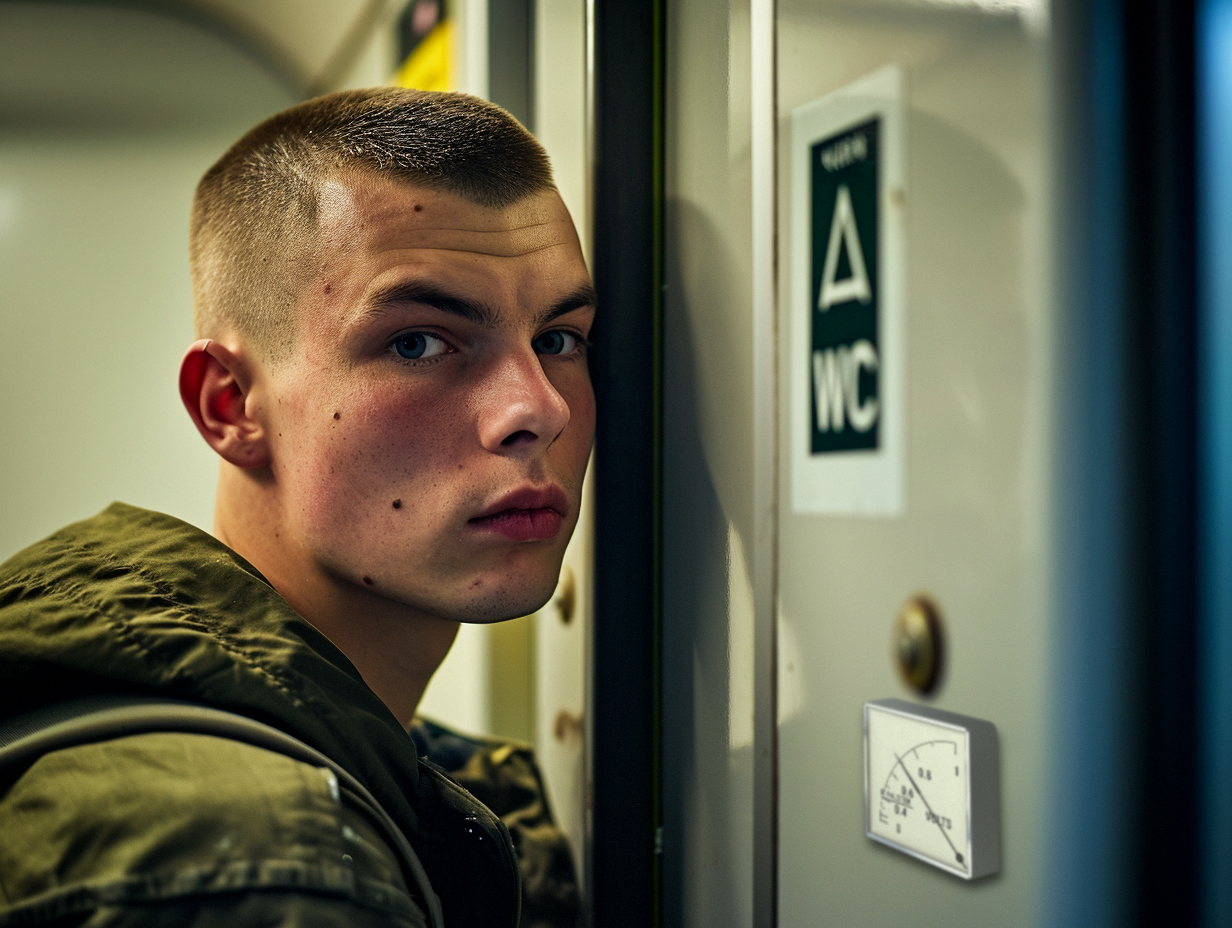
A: 0.7 V
